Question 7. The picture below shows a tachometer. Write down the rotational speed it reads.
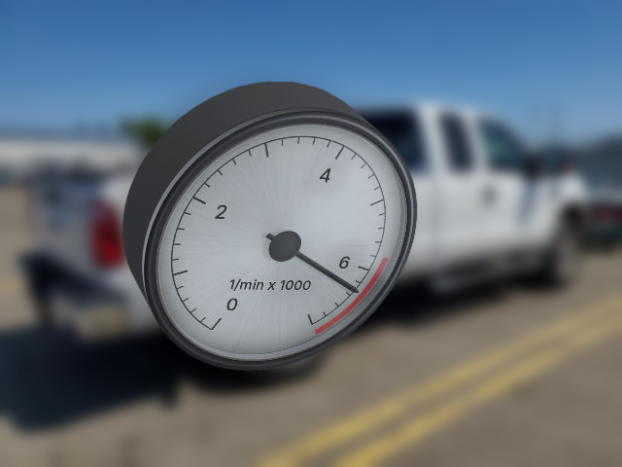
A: 6300 rpm
